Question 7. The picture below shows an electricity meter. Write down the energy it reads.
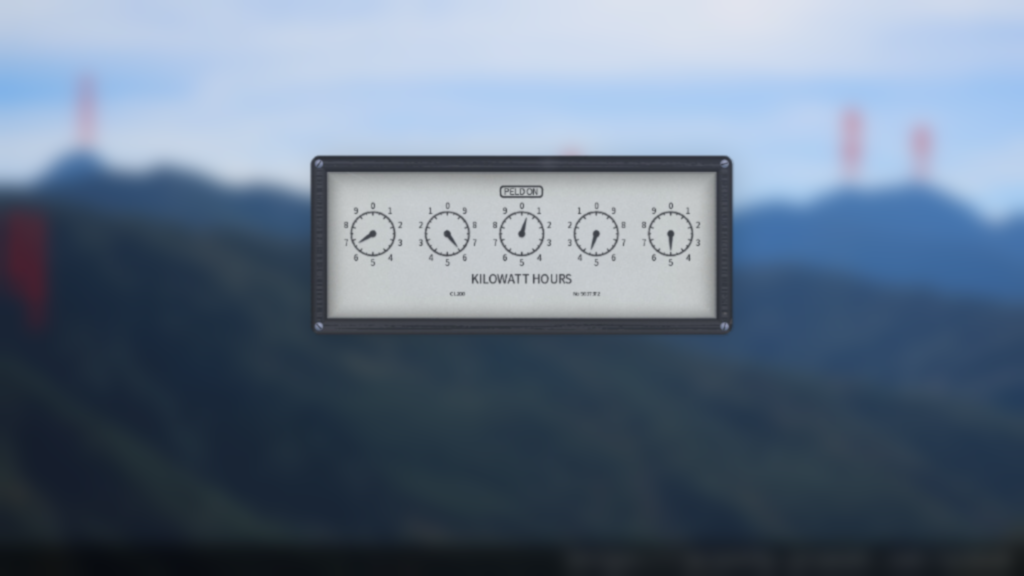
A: 66045 kWh
